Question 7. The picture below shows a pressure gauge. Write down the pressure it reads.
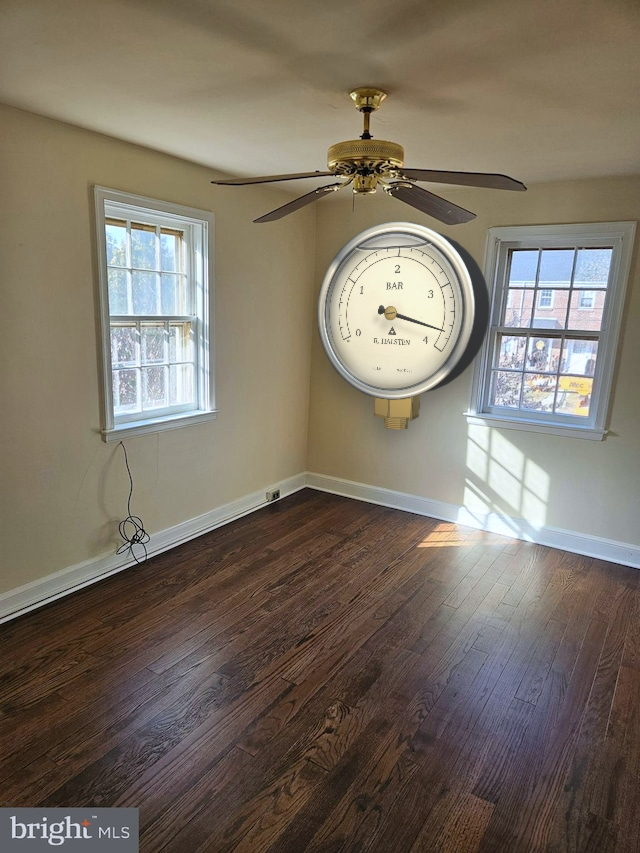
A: 3.7 bar
